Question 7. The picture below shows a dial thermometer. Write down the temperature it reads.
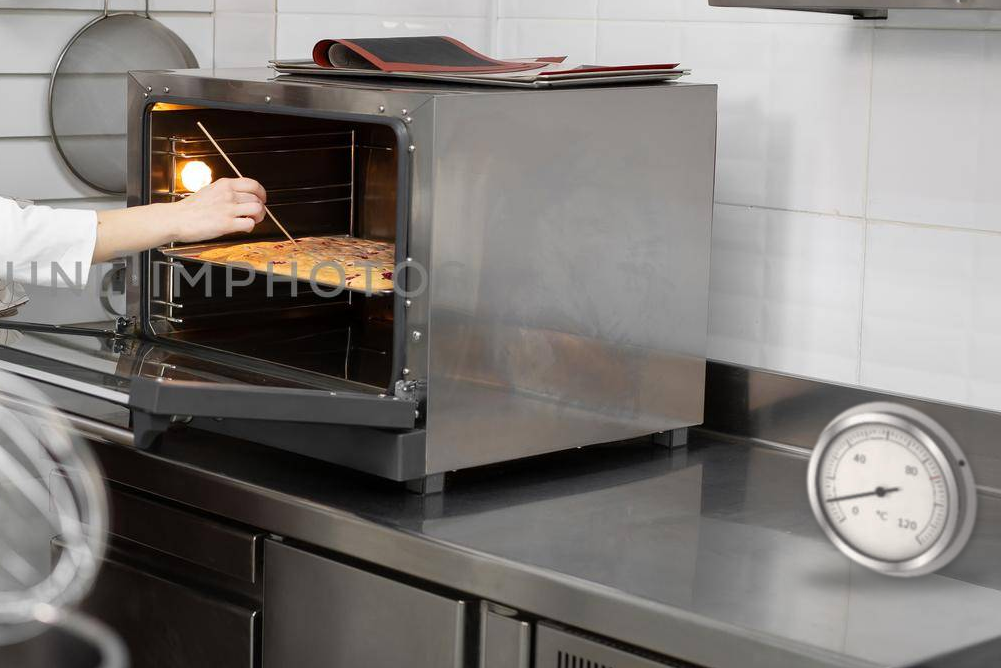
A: 10 °C
